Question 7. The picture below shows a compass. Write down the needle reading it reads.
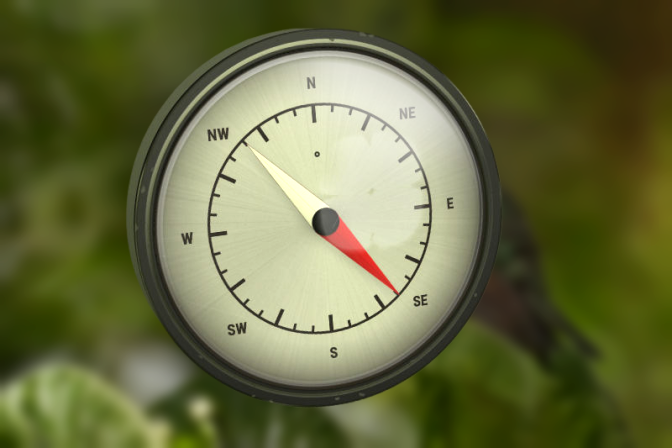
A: 140 °
